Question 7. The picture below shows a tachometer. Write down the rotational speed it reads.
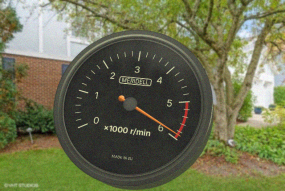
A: 5900 rpm
